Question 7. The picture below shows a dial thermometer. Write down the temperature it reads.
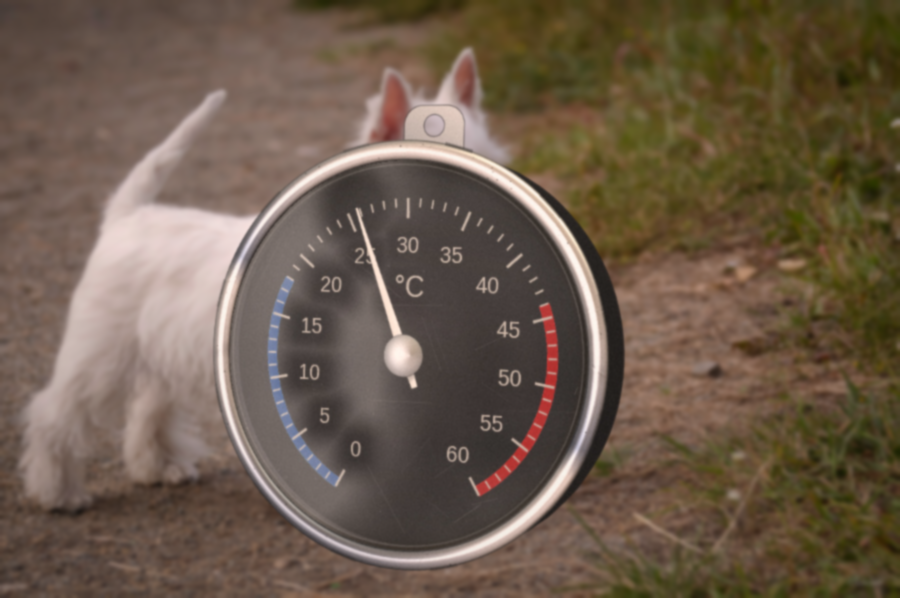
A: 26 °C
